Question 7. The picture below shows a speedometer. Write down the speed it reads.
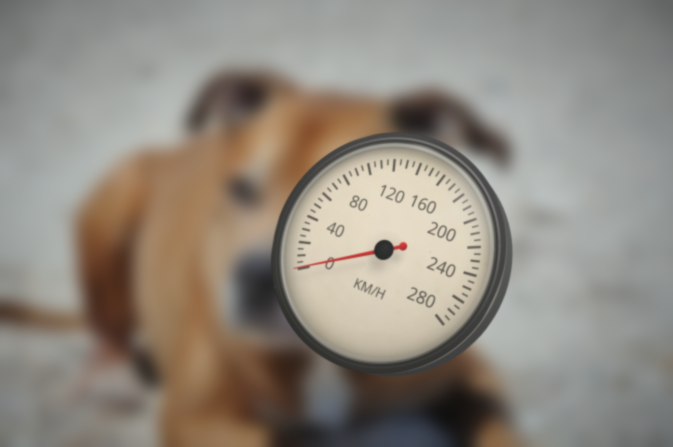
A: 0 km/h
